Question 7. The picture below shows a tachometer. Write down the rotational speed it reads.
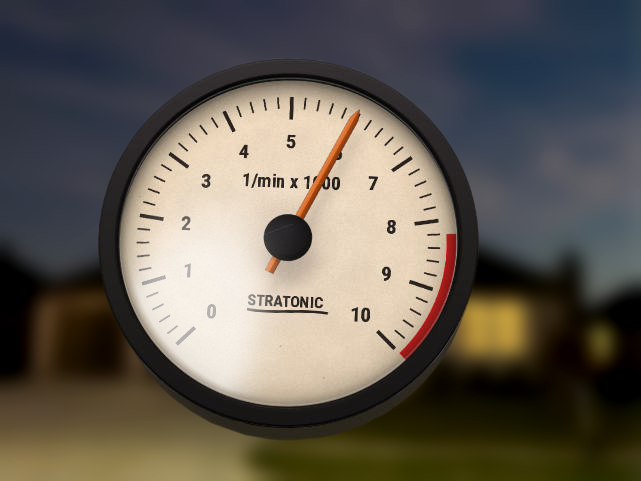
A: 6000 rpm
